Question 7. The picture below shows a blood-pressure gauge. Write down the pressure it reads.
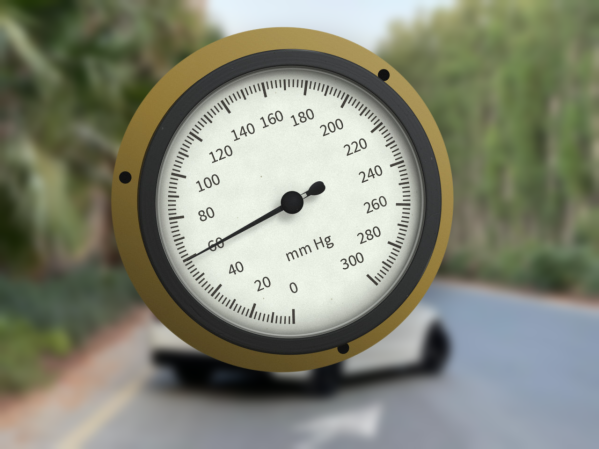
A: 60 mmHg
